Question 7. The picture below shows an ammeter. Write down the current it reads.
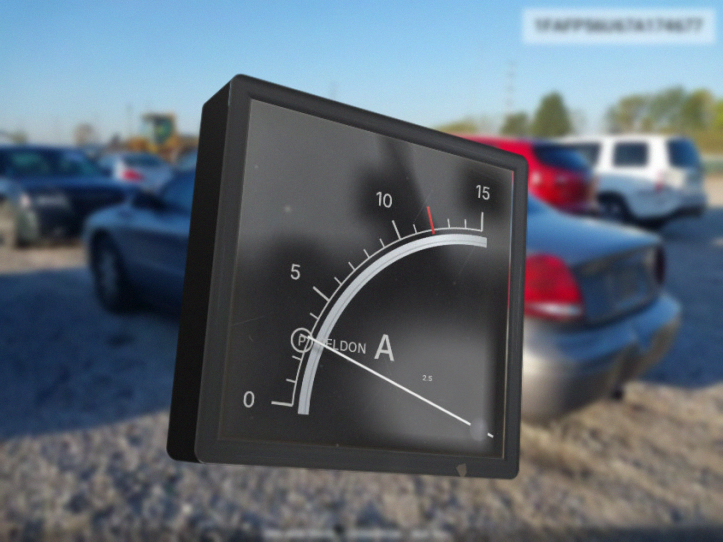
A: 3 A
